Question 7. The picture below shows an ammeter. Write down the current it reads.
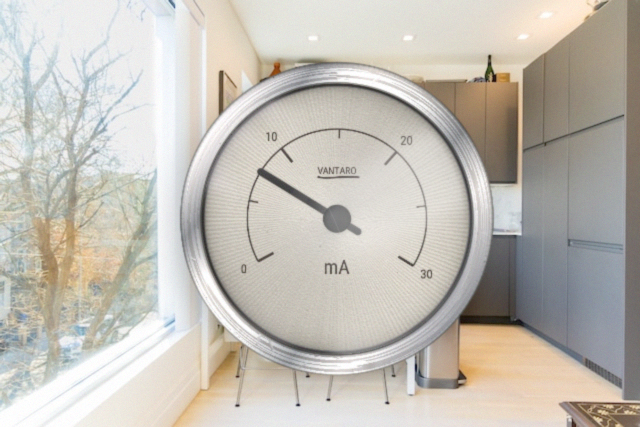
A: 7.5 mA
